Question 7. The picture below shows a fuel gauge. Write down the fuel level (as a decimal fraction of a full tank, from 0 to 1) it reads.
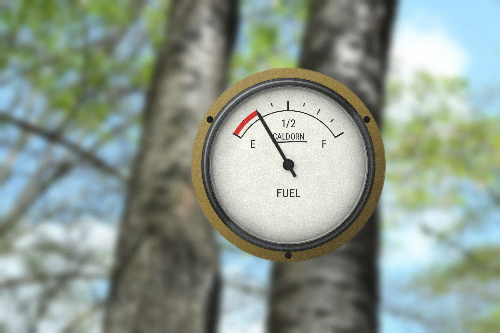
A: 0.25
